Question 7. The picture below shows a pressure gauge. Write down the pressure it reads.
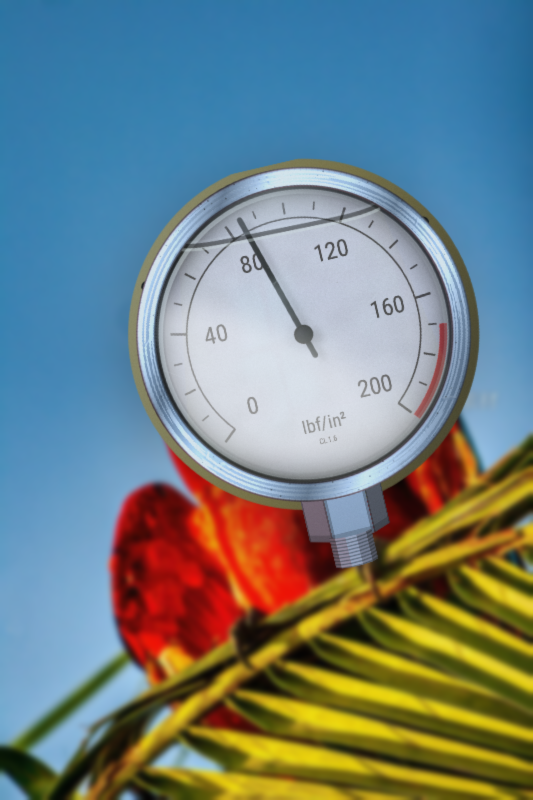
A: 85 psi
